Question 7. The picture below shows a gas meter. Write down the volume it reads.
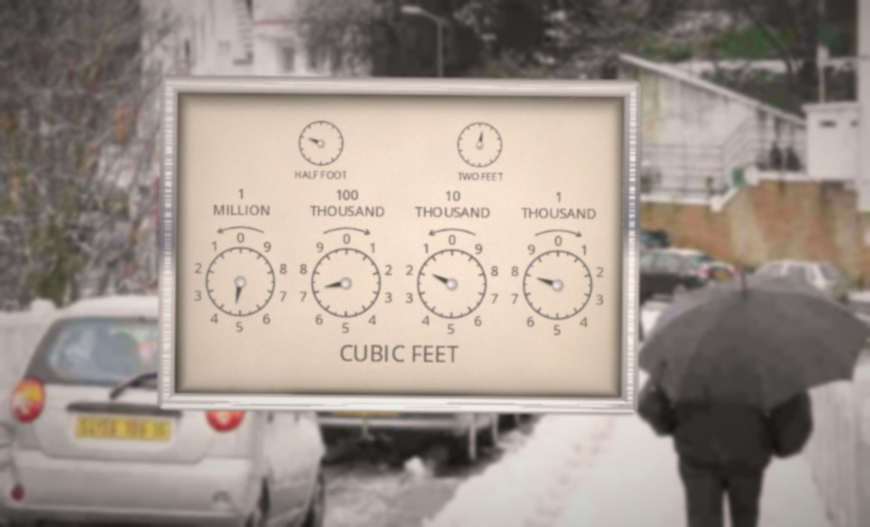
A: 471800 ft³
